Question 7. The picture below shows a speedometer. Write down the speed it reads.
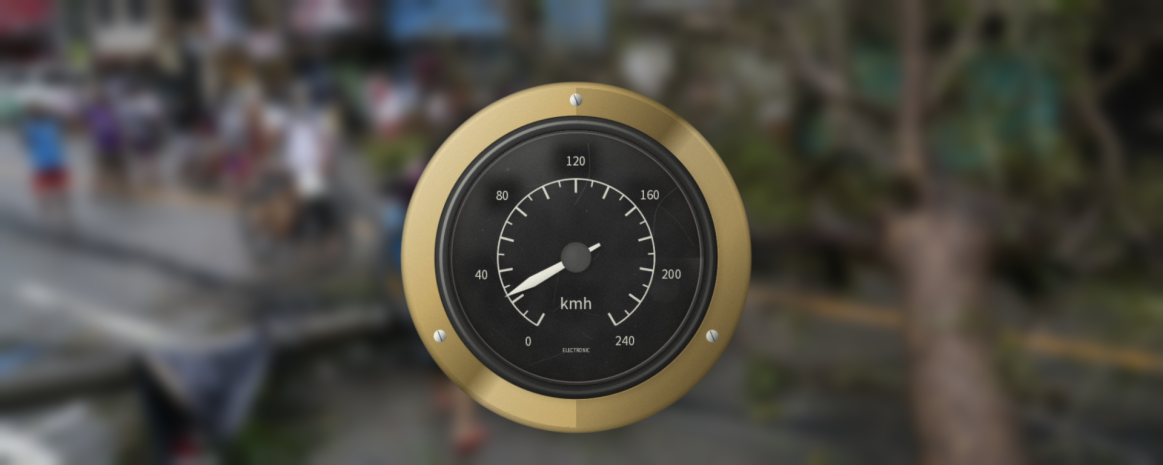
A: 25 km/h
